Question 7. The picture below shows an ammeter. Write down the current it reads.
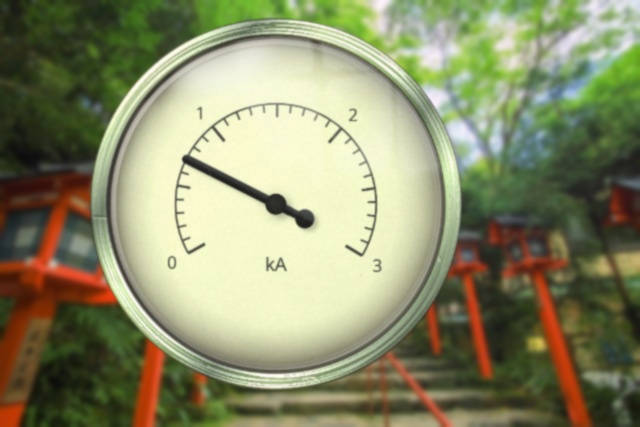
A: 0.7 kA
